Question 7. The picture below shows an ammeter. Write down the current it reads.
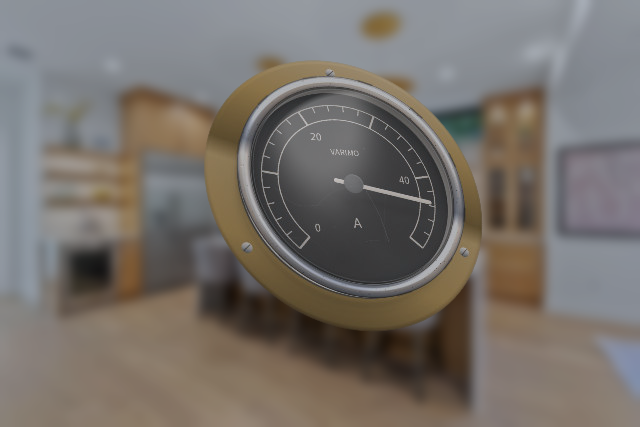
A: 44 A
